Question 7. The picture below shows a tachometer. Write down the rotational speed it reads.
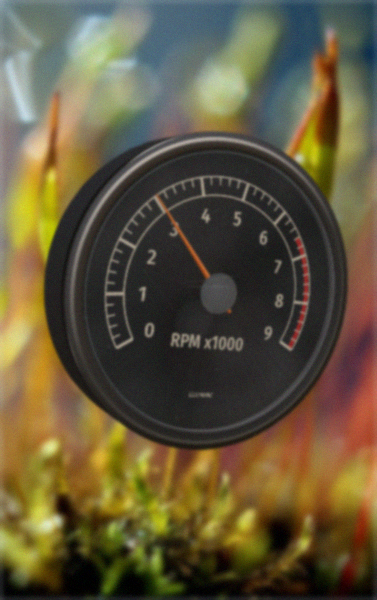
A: 3000 rpm
